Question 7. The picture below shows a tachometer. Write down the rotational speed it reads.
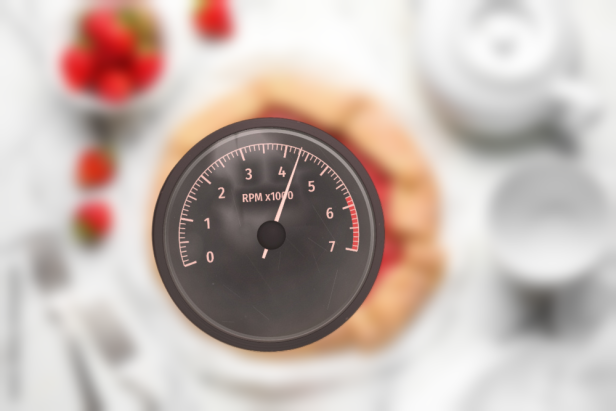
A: 4300 rpm
